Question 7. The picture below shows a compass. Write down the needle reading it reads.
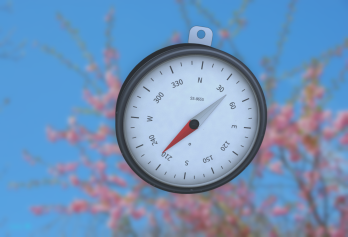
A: 220 °
